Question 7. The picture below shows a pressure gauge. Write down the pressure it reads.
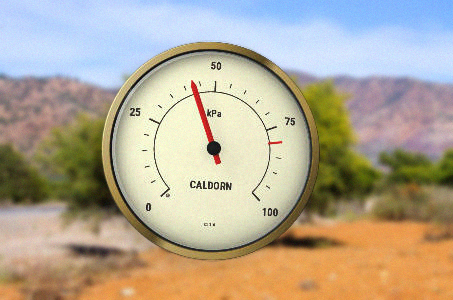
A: 42.5 kPa
